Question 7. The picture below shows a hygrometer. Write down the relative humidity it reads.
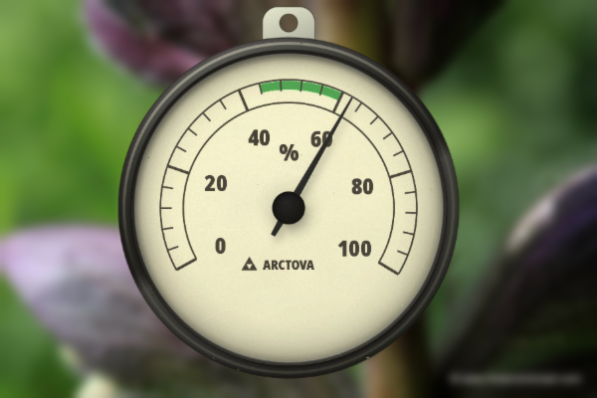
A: 62 %
